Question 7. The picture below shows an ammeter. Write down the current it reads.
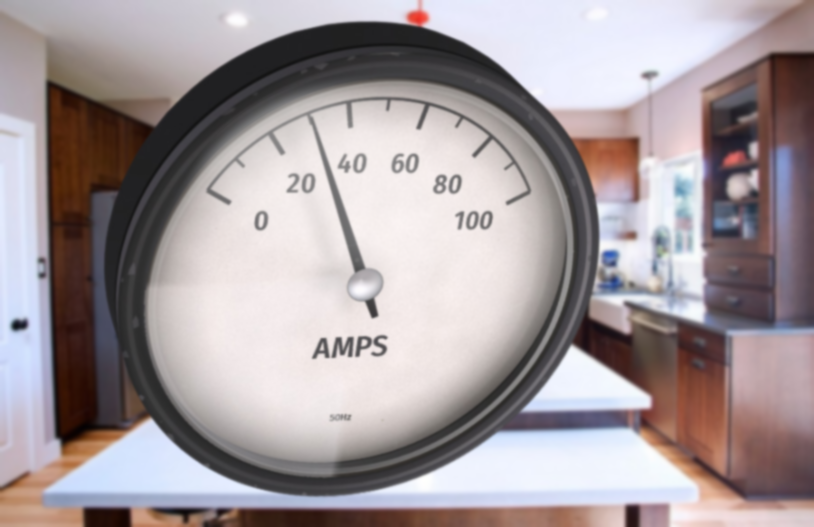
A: 30 A
